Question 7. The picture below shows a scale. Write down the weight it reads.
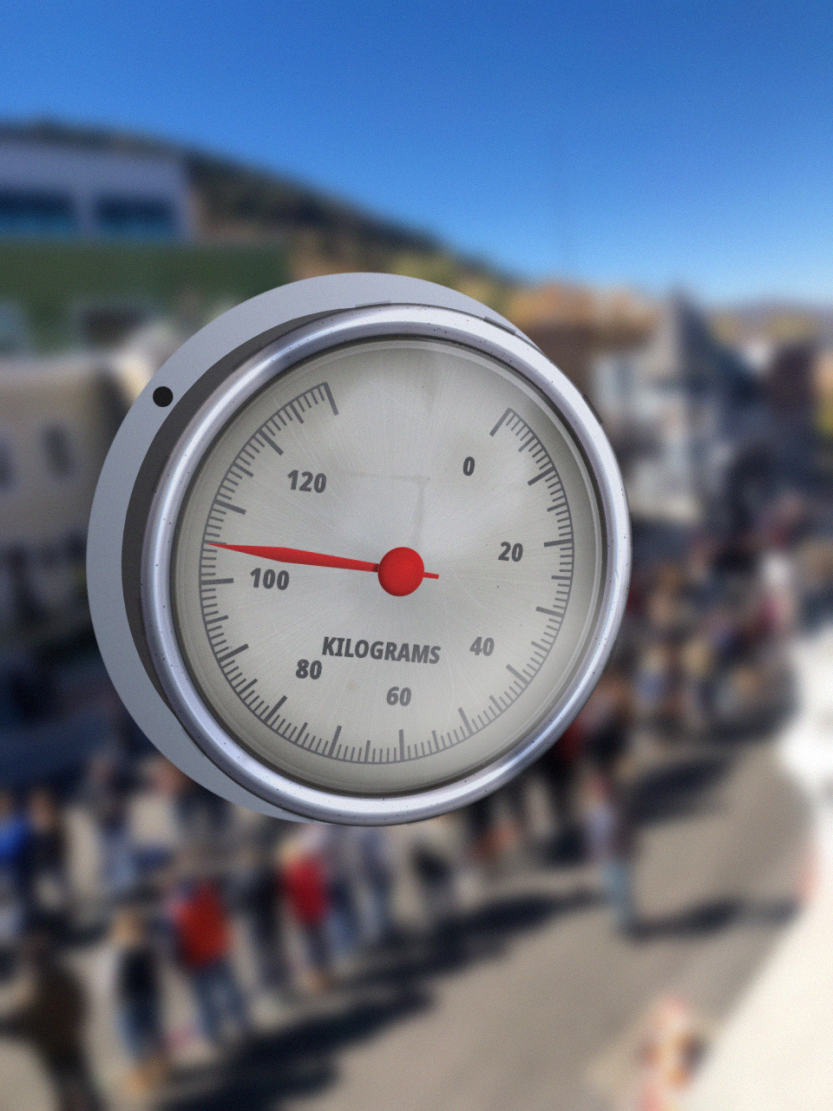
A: 105 kg
